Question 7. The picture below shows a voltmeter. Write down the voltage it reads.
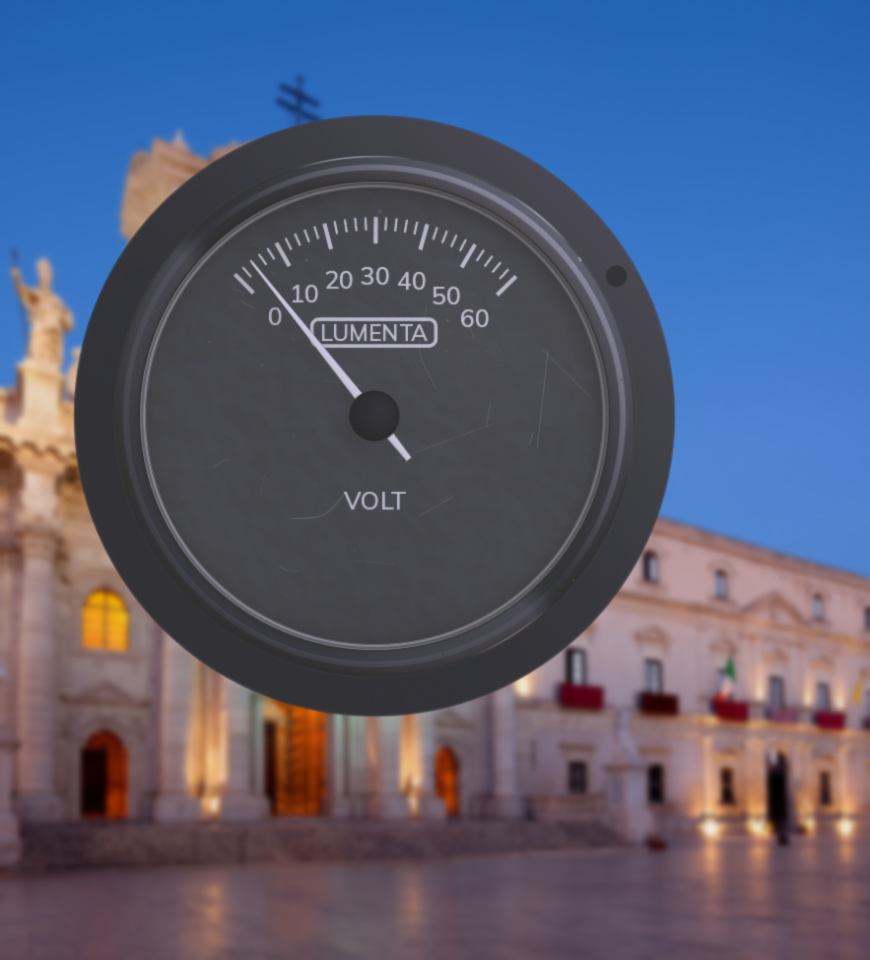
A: 4 V
